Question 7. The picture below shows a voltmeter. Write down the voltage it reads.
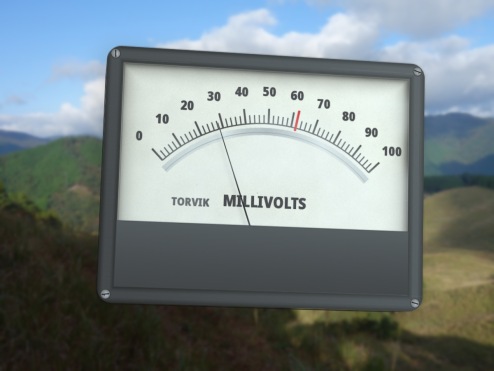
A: 28 mV
